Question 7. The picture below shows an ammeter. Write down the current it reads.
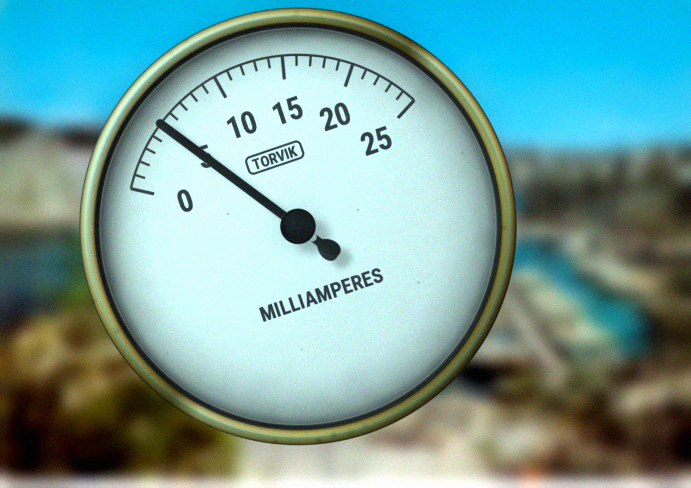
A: 5 mA
